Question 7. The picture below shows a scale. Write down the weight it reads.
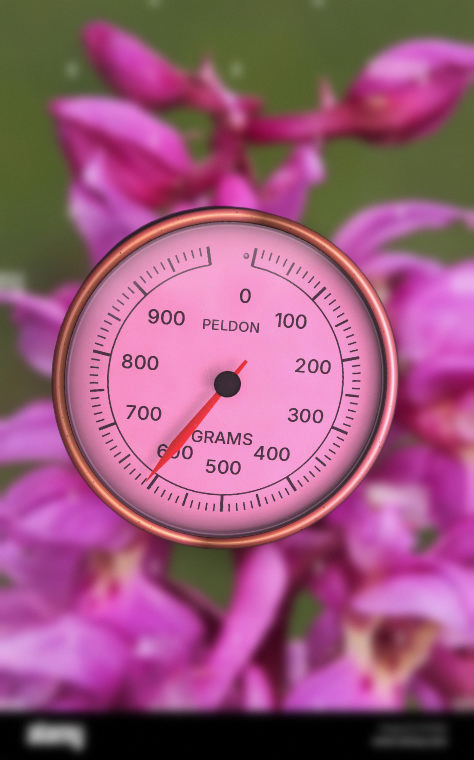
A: 610 g
